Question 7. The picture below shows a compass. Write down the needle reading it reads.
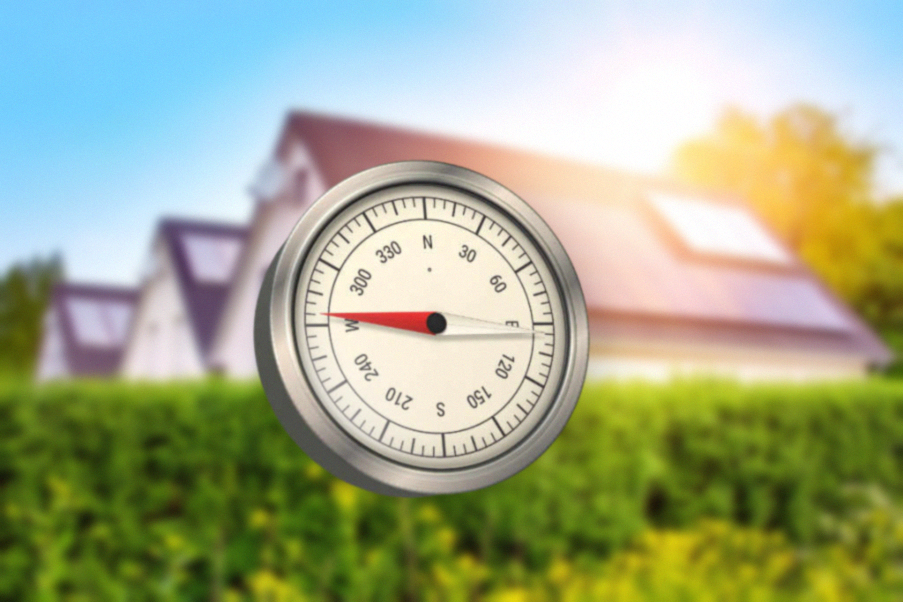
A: 275 °
